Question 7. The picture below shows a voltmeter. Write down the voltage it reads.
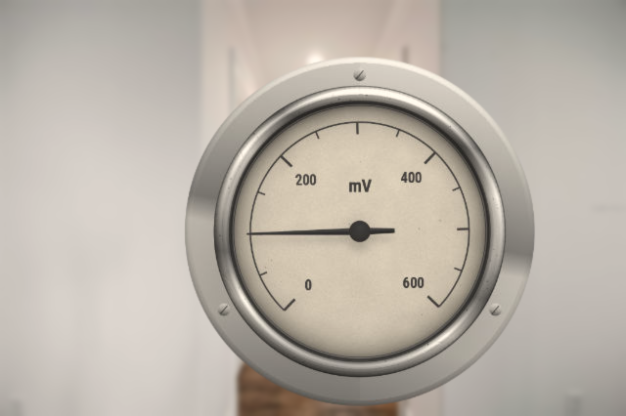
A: 100 mV
